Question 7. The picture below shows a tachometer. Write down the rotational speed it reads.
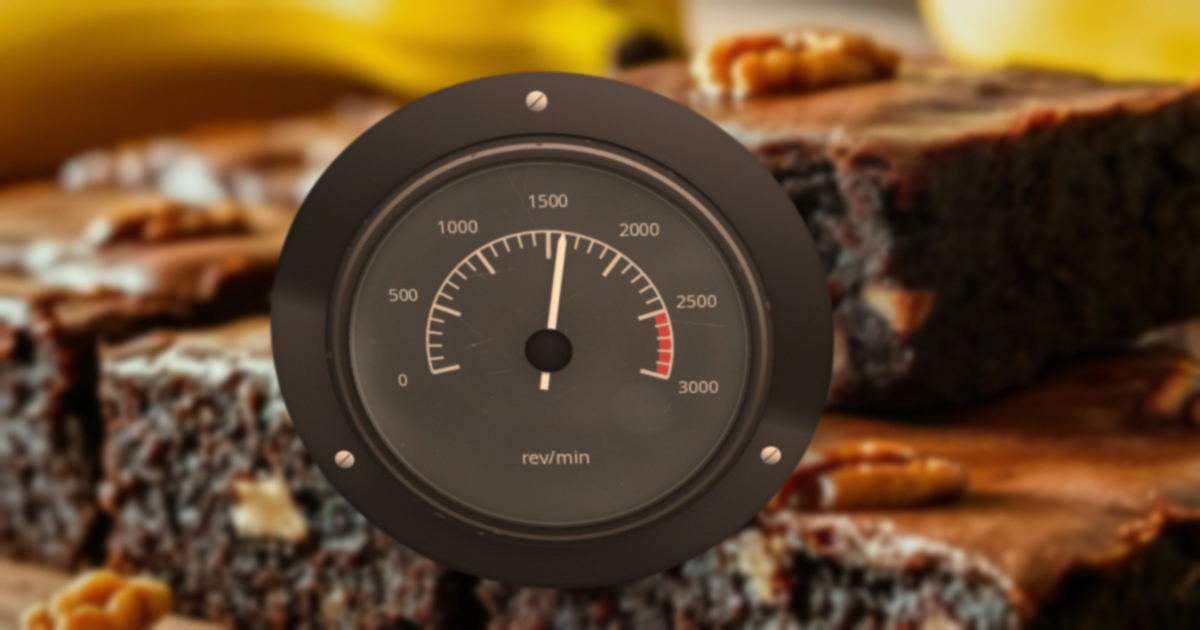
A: 1600 rpm
